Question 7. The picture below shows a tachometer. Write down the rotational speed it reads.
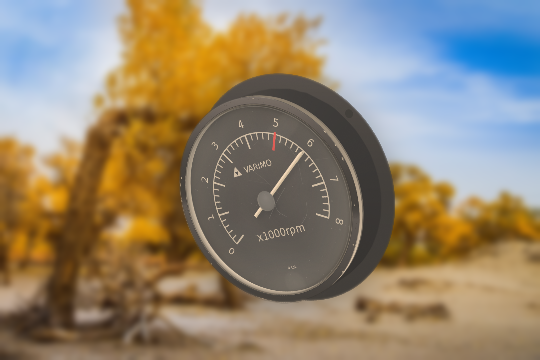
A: 6000 rpm
